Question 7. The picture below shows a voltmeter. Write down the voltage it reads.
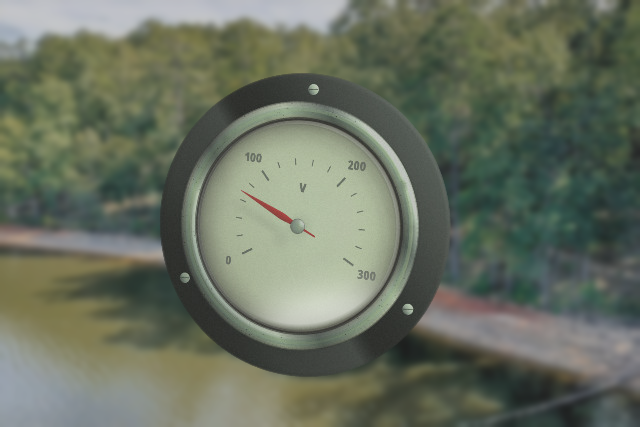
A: 70 V
